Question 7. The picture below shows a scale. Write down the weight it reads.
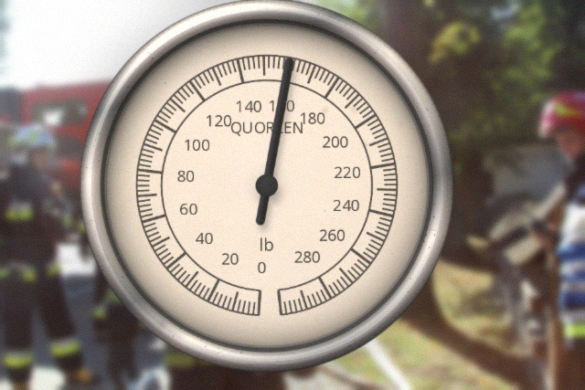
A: 160 lb
